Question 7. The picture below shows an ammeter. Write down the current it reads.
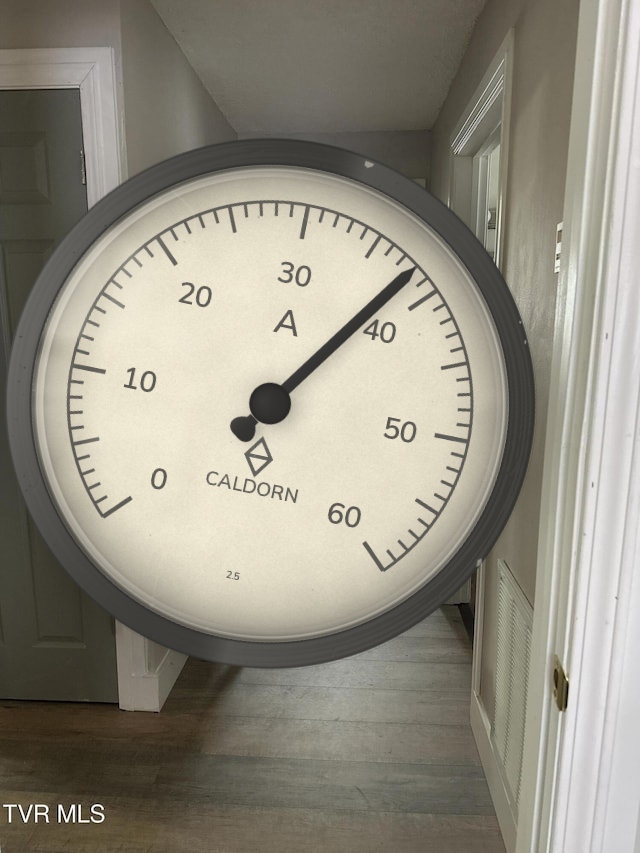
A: 38 A
